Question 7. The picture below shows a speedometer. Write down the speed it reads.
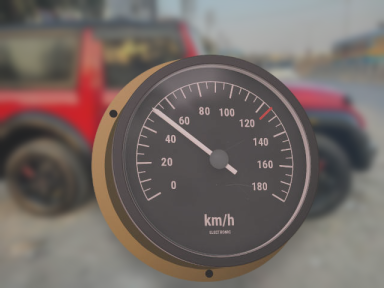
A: 50 km/h
